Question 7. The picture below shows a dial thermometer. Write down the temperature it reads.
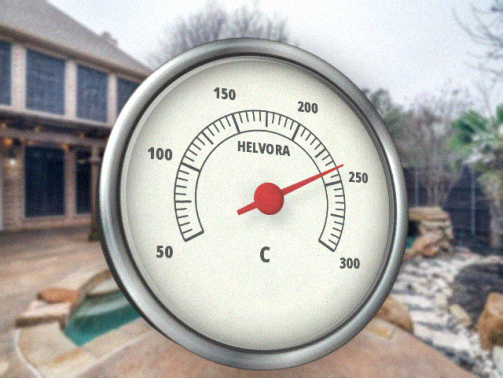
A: 240 °C
